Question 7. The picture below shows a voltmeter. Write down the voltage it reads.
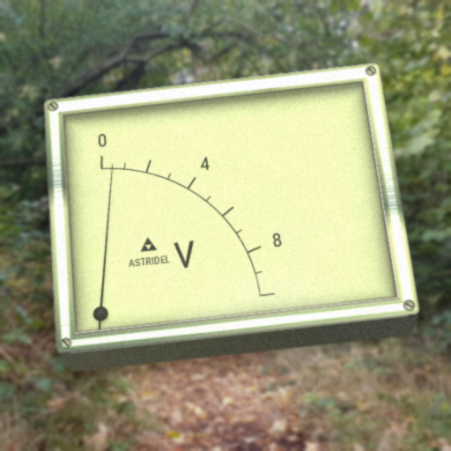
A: 0.5 V
